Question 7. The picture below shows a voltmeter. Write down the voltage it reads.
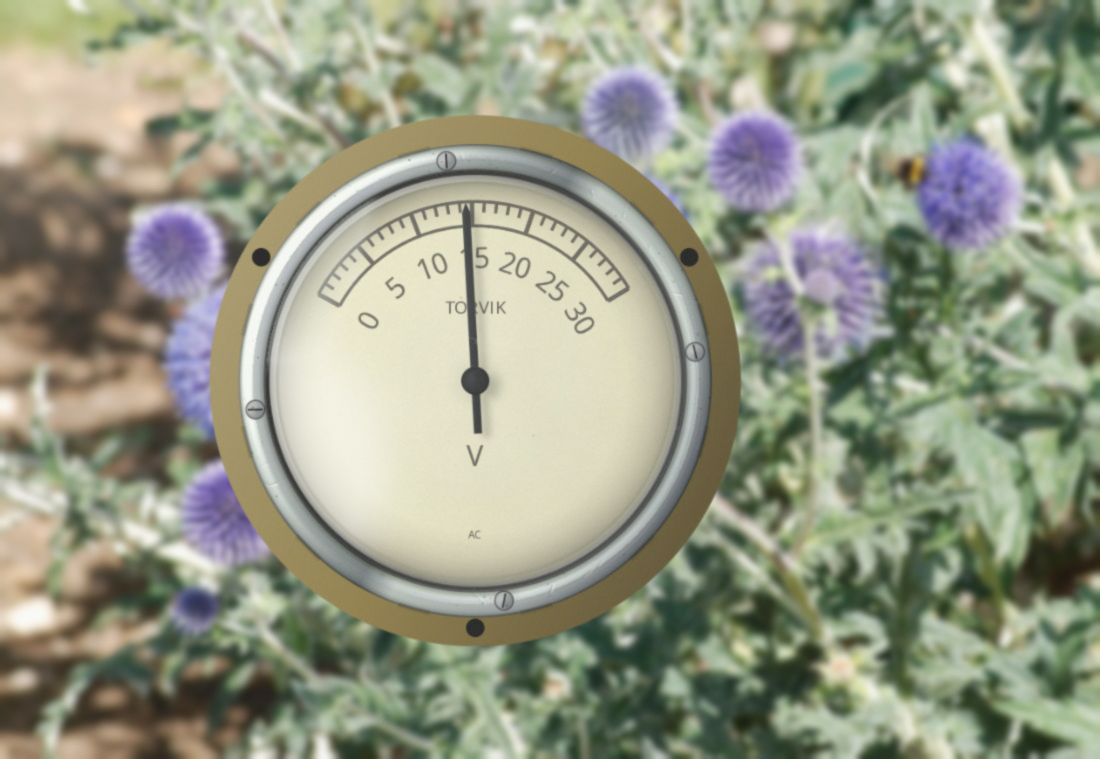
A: 14.5 V
